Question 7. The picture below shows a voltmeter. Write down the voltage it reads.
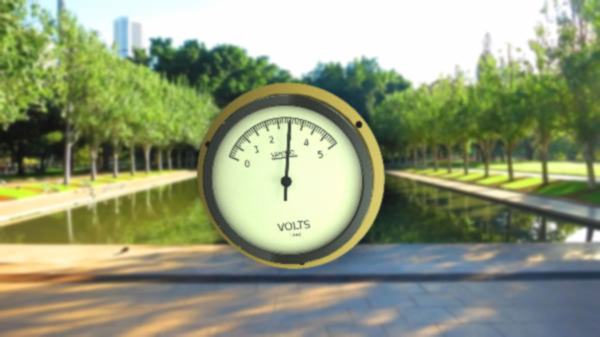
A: 3 V
